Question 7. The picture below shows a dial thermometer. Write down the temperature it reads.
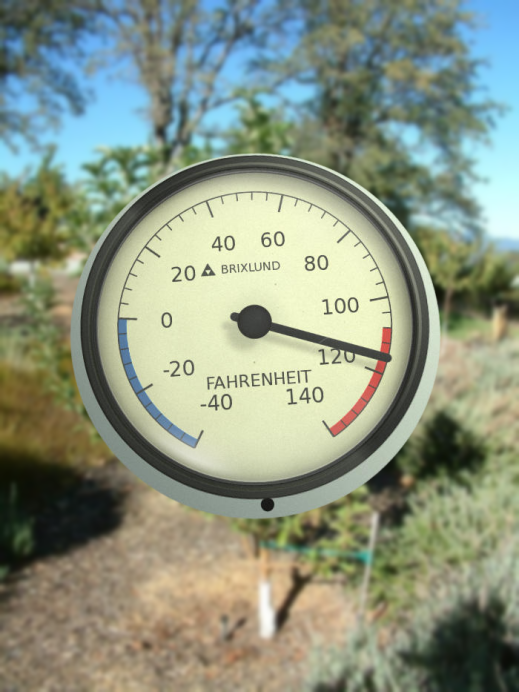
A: 116 °F
